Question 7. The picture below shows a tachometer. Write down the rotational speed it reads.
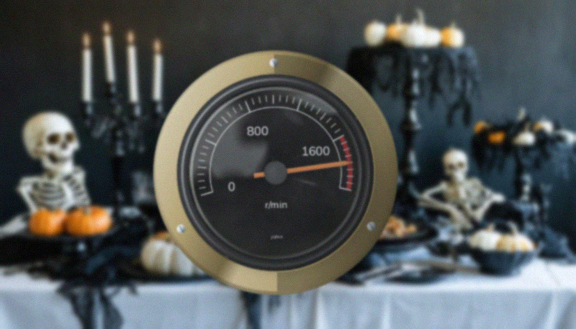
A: 1800 rpm
